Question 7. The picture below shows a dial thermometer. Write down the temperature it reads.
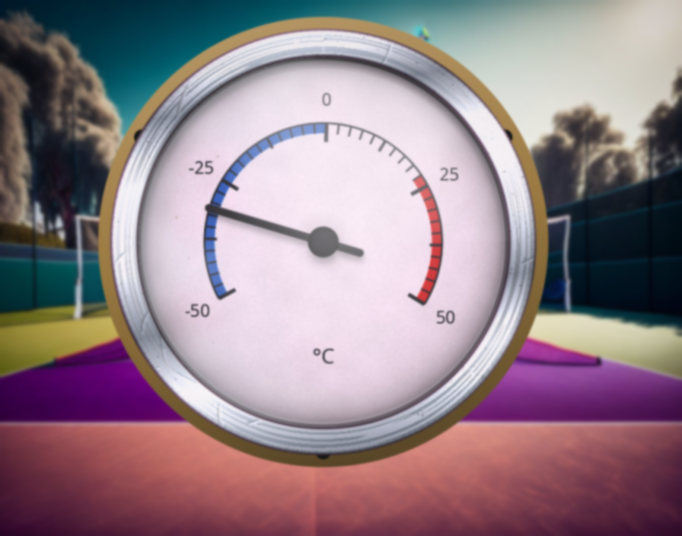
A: -31.25 °C
